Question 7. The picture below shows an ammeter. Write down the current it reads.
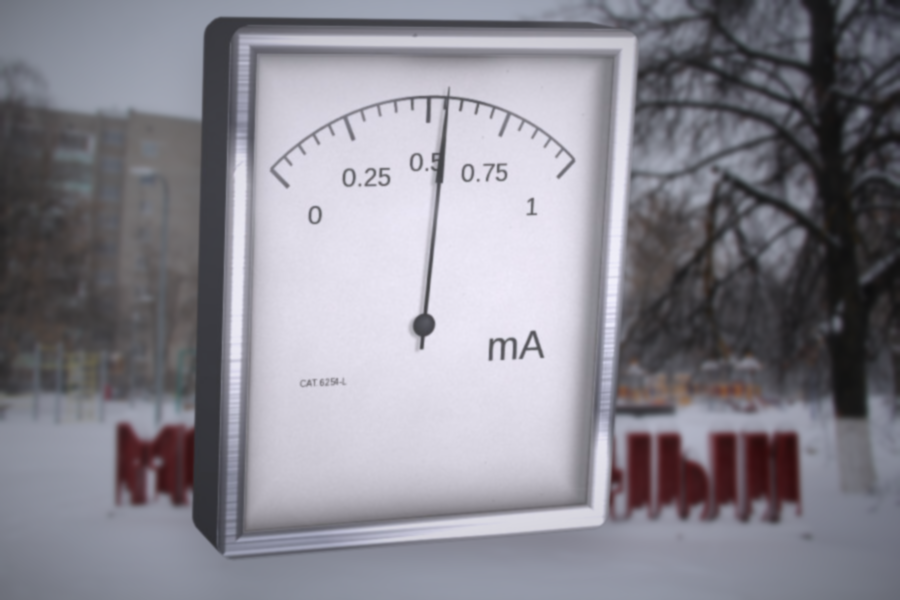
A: 0.55 mA
